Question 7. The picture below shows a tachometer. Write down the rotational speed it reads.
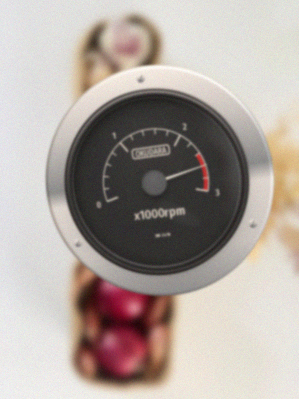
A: 2600 rpm
